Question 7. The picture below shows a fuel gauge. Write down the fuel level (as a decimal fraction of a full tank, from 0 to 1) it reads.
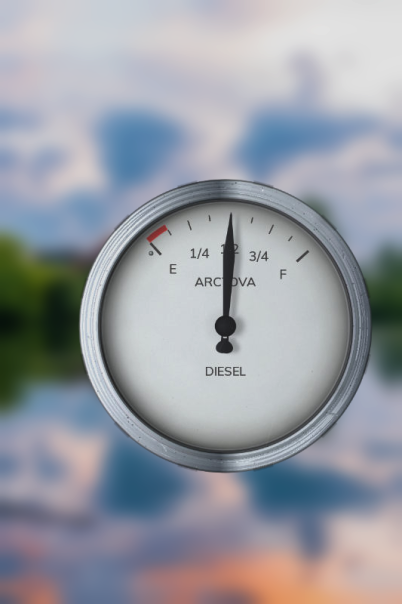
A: 0.5
